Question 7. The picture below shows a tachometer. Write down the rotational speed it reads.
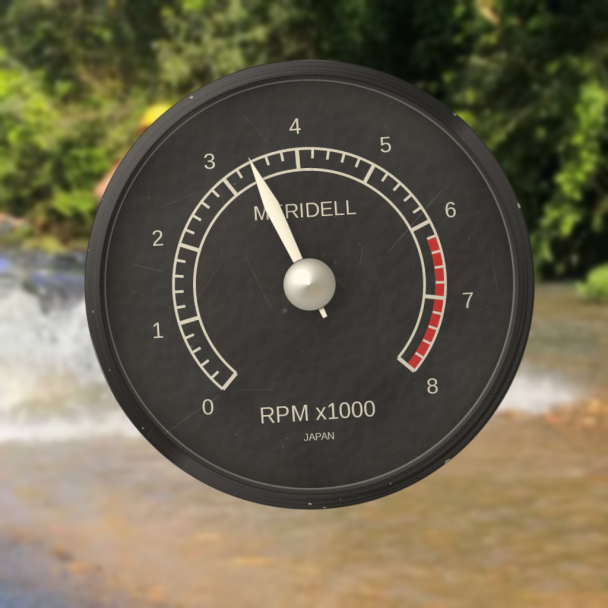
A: 3400 rpm
